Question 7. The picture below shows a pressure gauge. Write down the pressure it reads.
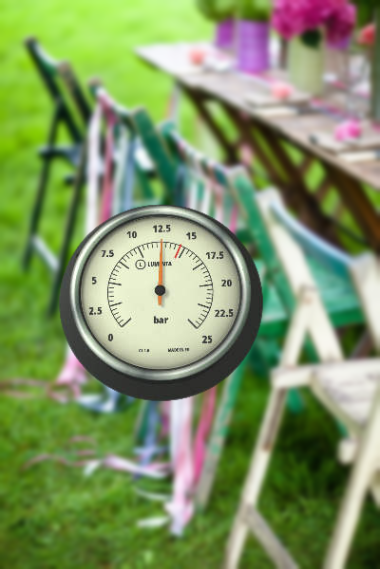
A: 12.5 bar
